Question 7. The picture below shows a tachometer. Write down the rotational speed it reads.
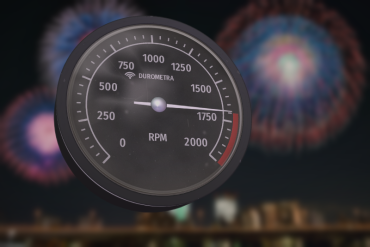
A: 1700 rpm
